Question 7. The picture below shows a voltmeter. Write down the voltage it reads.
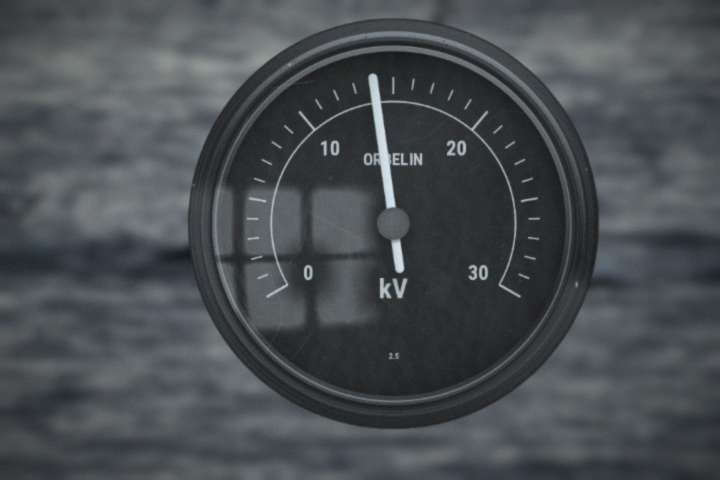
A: 14 kV
